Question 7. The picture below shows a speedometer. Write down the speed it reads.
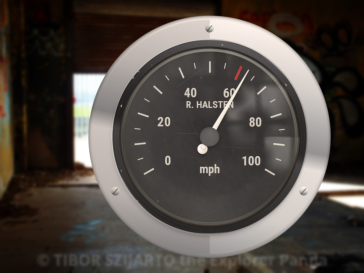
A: 62.5 mph
